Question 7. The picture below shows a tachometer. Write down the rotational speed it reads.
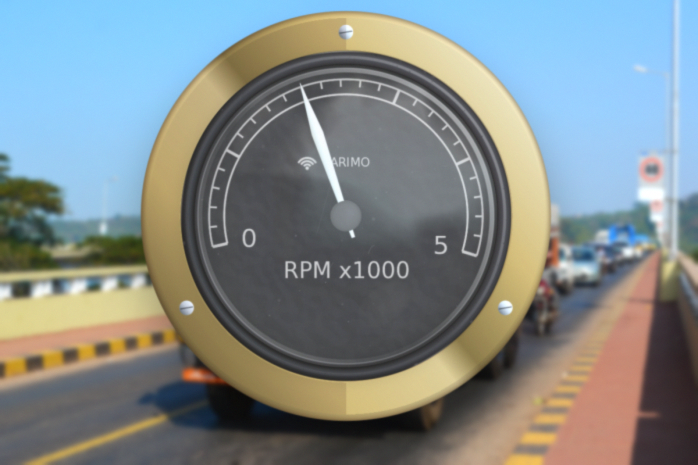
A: 2000 rpm
